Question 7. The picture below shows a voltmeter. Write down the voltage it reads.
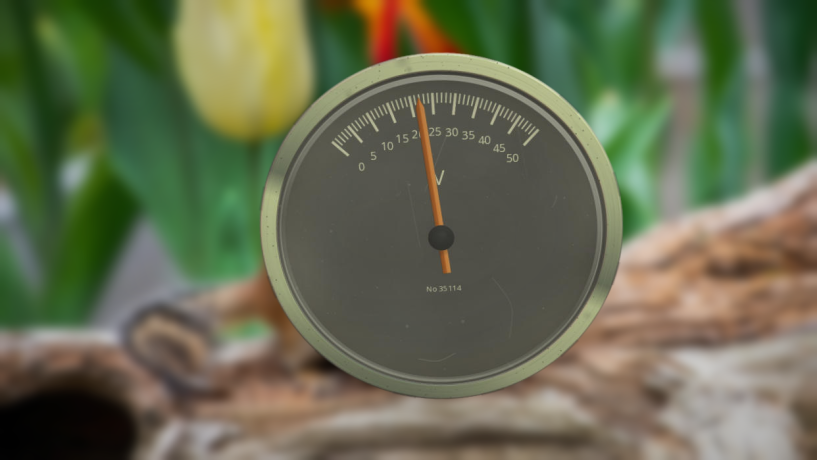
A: 22 V
